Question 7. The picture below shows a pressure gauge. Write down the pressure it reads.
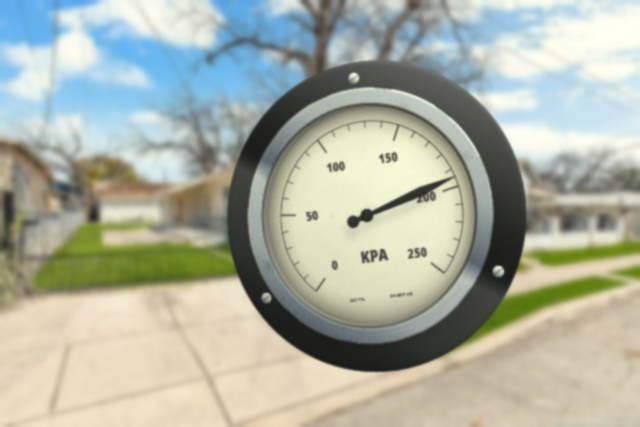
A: 195 kPa
